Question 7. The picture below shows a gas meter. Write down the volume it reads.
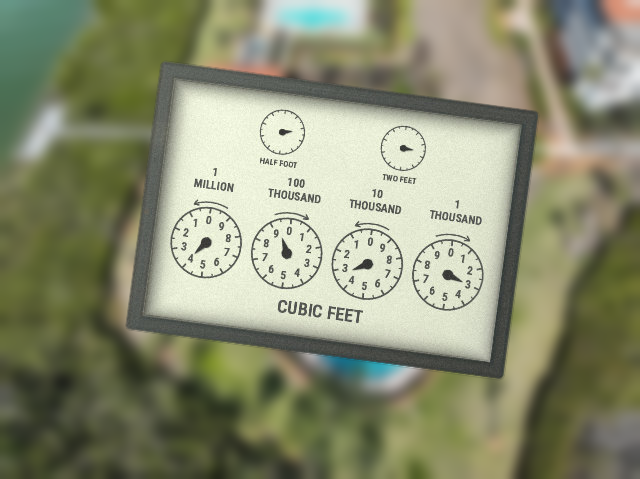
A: 393300 ft³
